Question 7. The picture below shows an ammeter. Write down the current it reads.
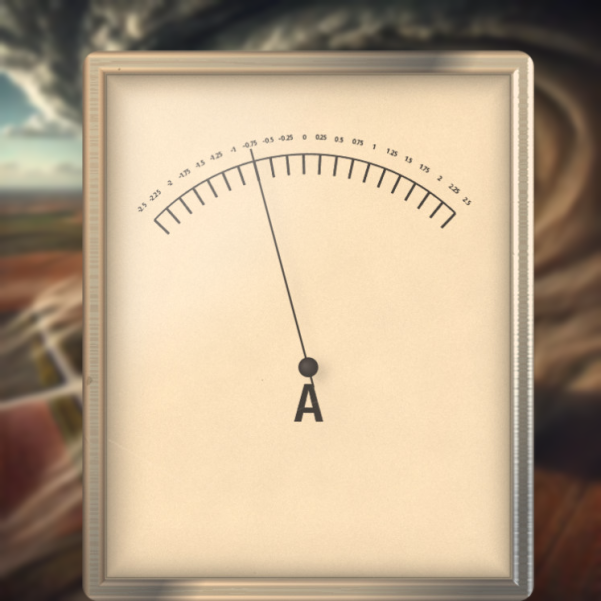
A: -0.75 A
